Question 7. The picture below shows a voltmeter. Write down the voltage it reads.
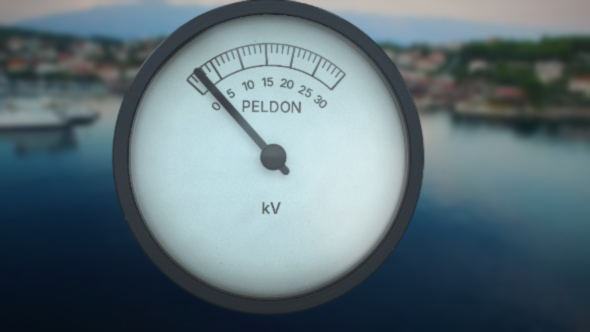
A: 2 kV
